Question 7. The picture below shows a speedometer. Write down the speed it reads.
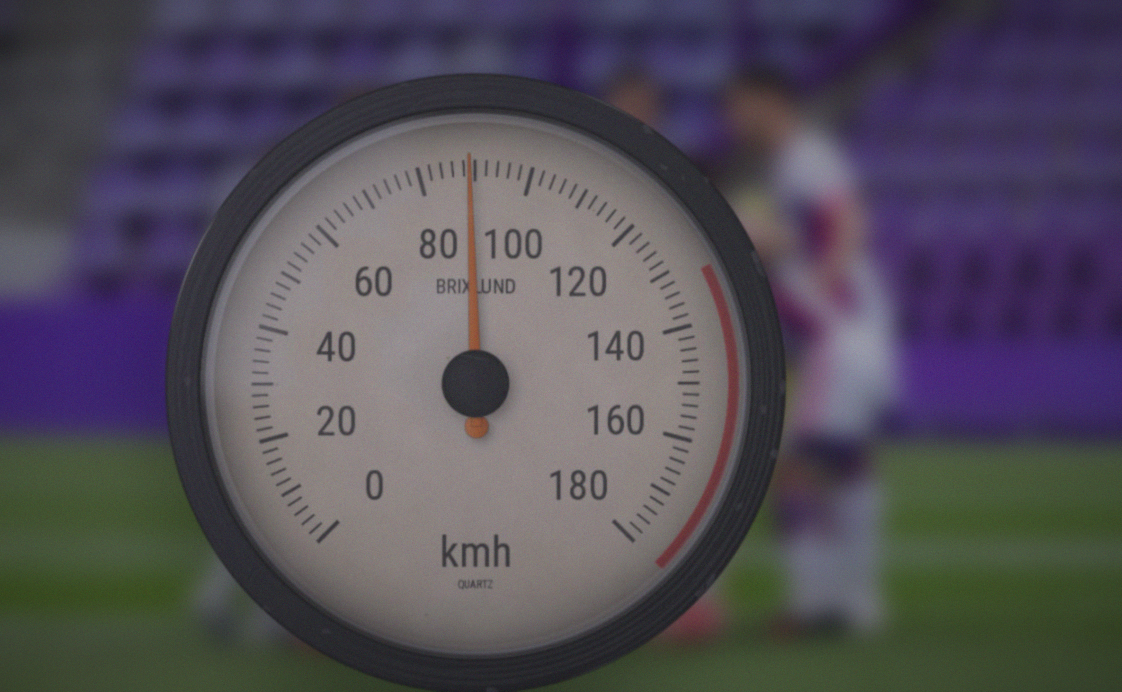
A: 89 km/h
